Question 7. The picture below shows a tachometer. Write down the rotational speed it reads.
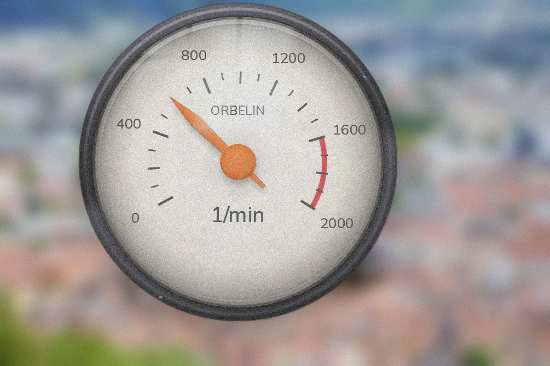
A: 600 rpm
